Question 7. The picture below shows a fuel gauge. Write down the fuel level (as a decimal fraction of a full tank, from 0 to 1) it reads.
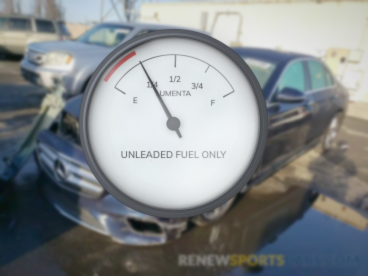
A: 0.25
